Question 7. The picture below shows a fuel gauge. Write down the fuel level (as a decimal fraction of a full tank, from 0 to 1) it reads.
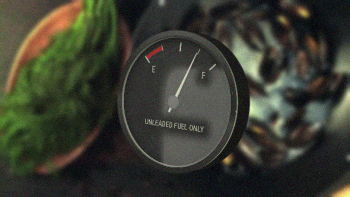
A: 0.75
